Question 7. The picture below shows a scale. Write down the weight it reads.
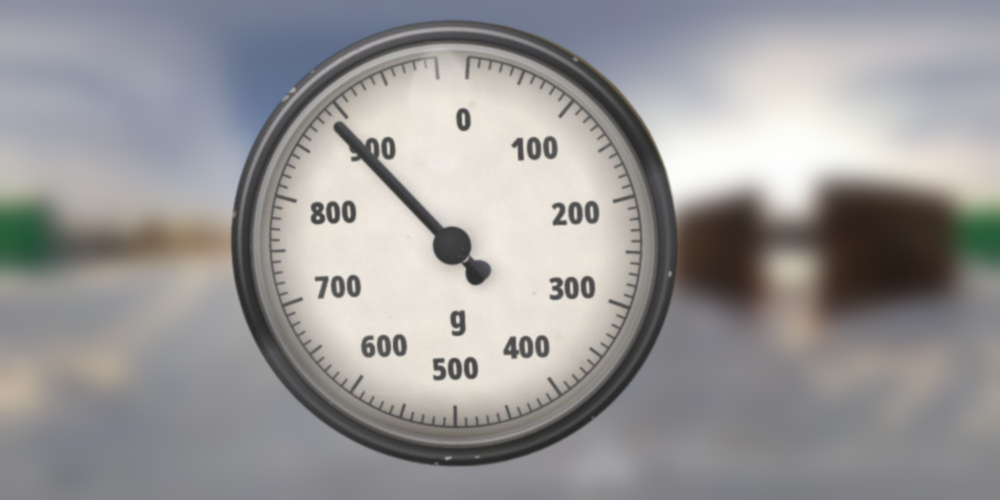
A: 890 g
